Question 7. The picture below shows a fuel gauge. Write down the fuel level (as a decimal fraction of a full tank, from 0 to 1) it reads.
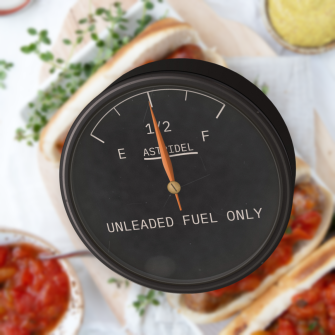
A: 0.5
